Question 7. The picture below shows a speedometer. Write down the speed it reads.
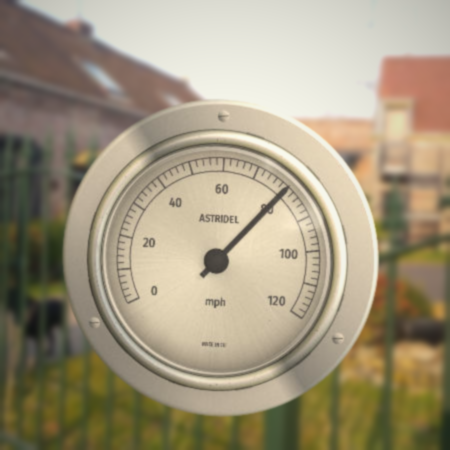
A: 80 mph
